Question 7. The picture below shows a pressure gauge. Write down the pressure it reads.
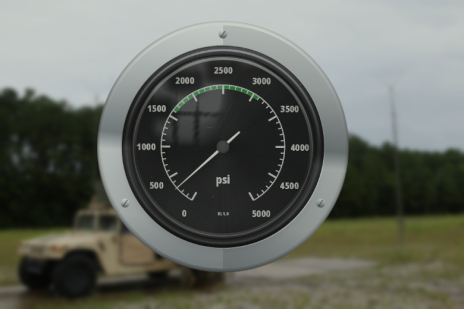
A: 300 psi
